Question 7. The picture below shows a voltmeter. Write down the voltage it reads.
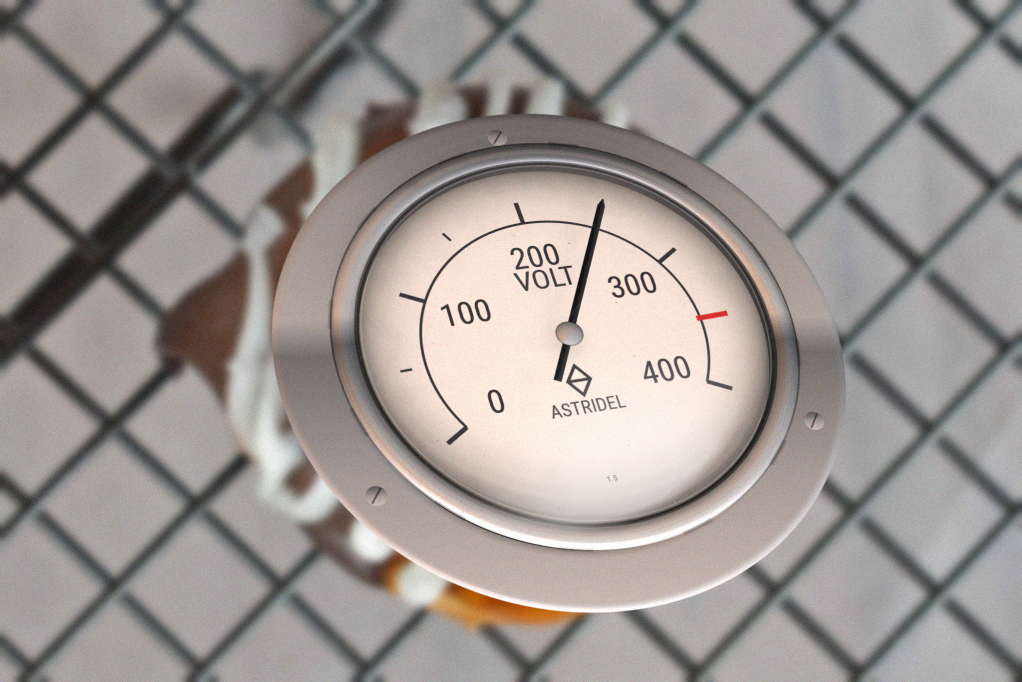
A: 250 V
